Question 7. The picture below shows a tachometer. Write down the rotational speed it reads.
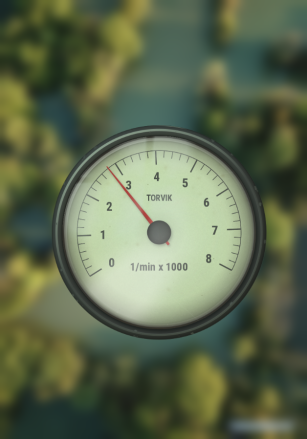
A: 2800 rpm
